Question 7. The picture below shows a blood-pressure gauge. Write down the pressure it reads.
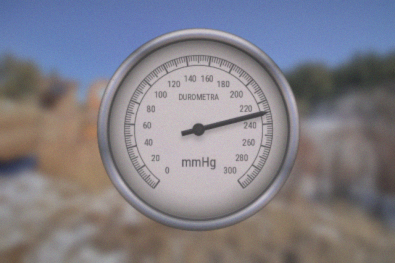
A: 230 mmHg
